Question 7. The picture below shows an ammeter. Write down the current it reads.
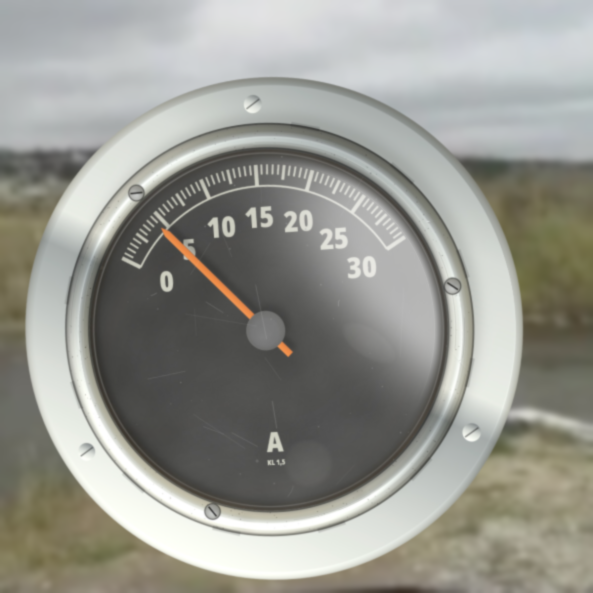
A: 4.5 A
